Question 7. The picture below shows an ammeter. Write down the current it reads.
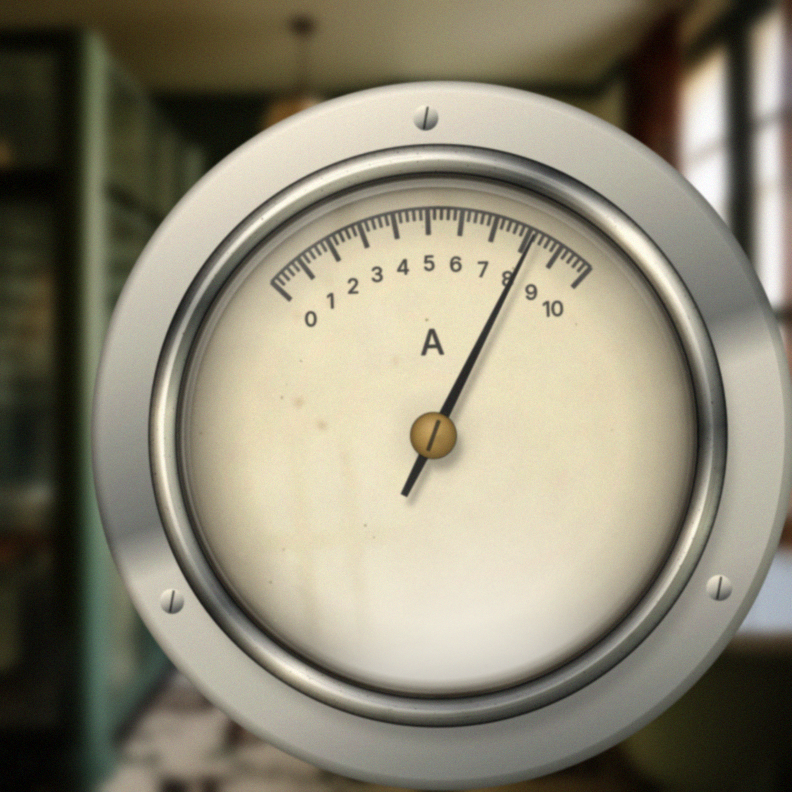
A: 8.2 A
